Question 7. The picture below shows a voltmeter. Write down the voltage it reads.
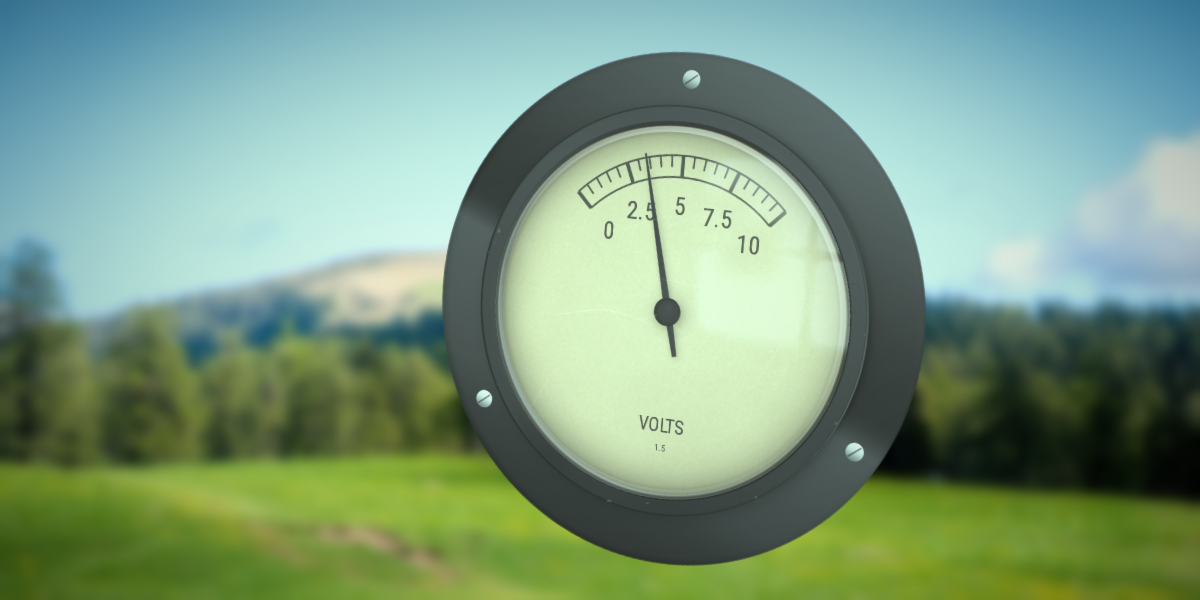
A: 3.5 V
